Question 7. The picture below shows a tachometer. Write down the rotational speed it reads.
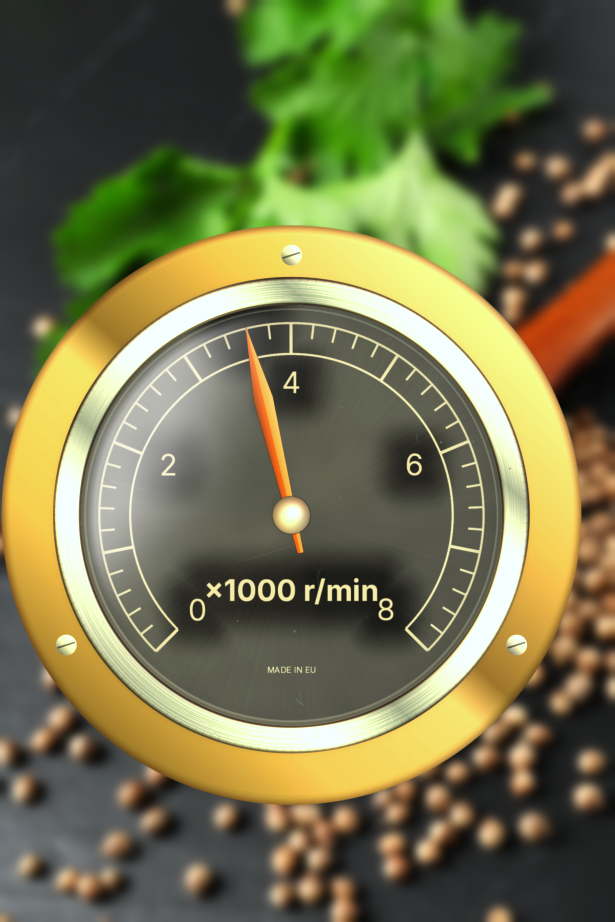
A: 3600 rpm
